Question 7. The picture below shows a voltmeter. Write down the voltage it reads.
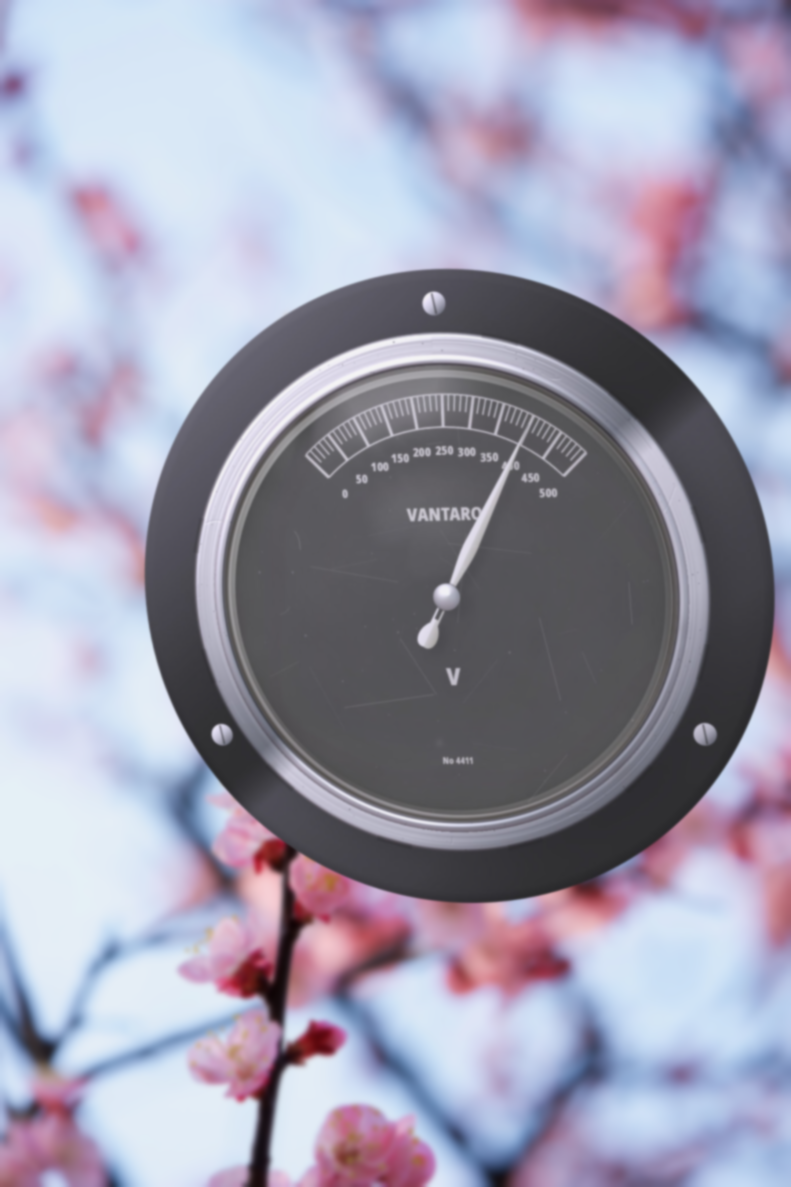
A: 400 V
